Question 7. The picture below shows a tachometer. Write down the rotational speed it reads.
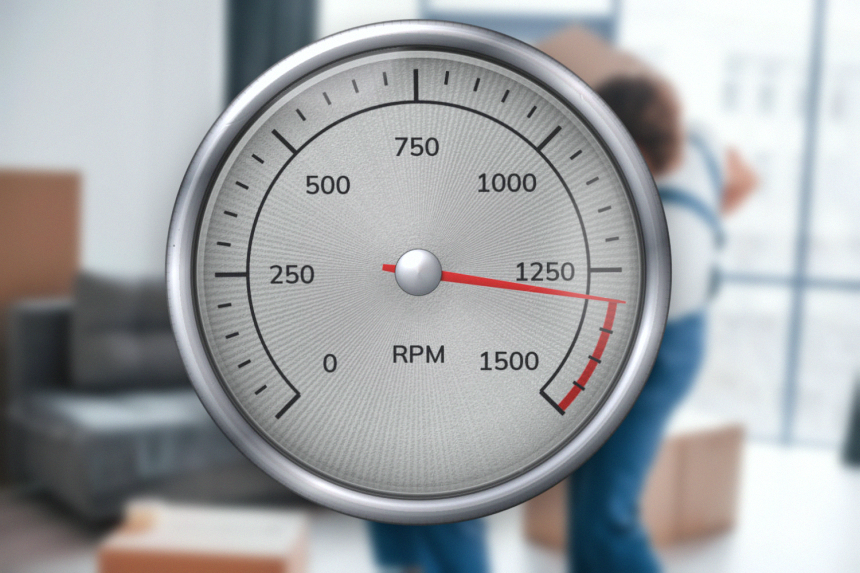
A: 1300 rpm
